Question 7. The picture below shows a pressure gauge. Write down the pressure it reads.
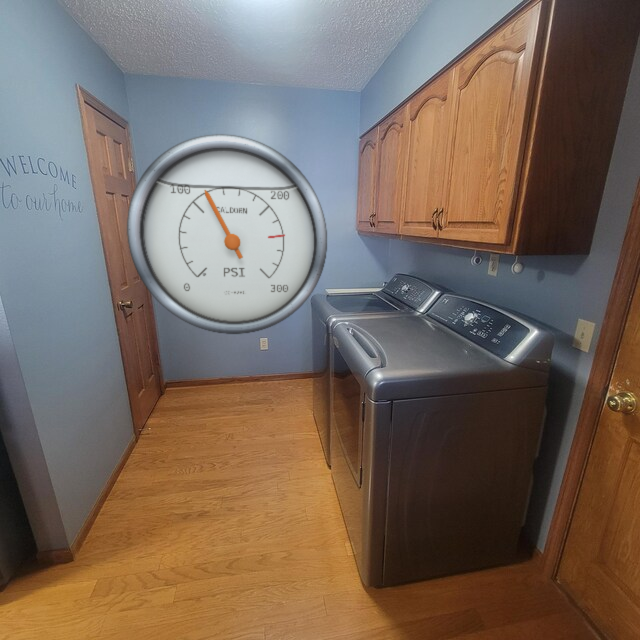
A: 120 psi
